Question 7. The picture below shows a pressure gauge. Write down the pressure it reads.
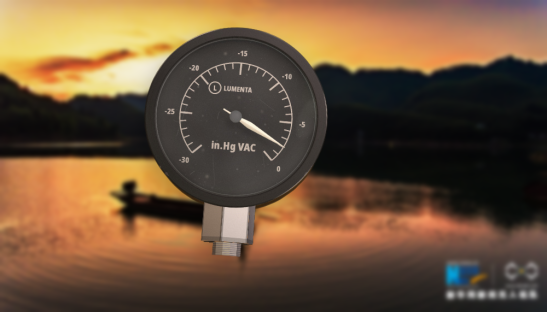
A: -2 inHg
